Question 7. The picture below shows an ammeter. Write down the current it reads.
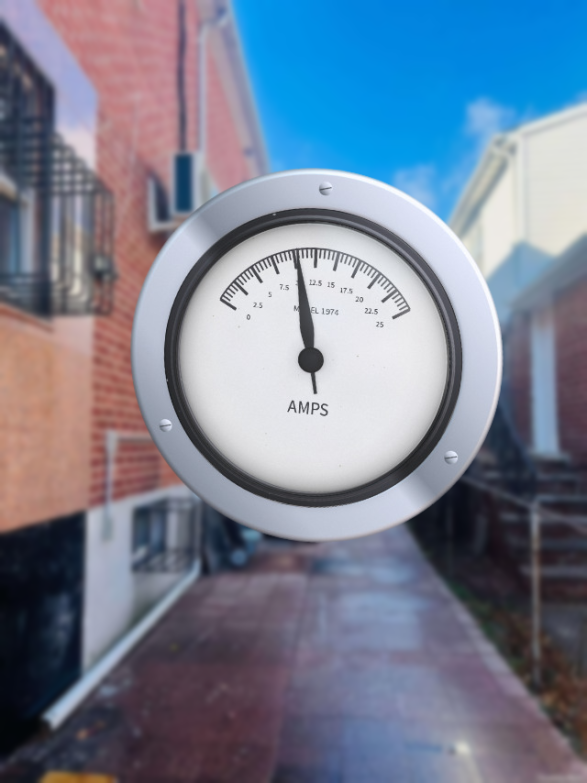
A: 10.5 A
